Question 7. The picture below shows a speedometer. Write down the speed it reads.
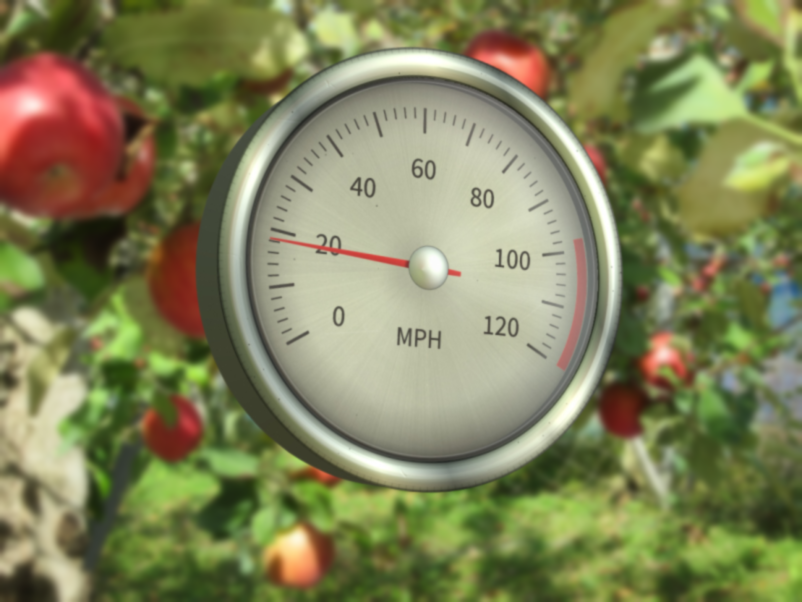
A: 18 mph
